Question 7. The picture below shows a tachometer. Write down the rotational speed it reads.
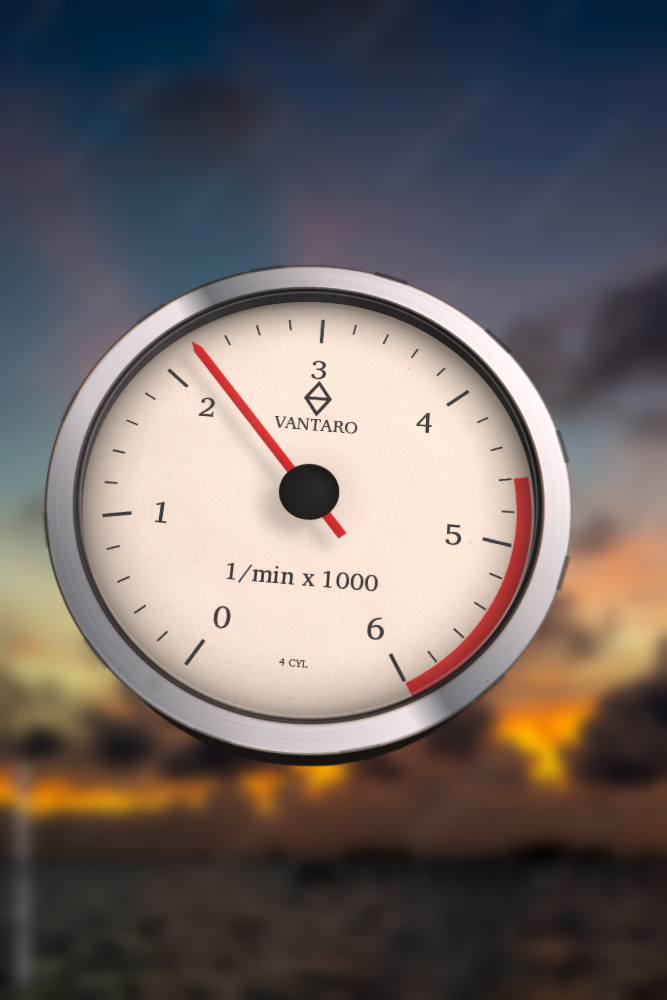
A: 2200 rpm
